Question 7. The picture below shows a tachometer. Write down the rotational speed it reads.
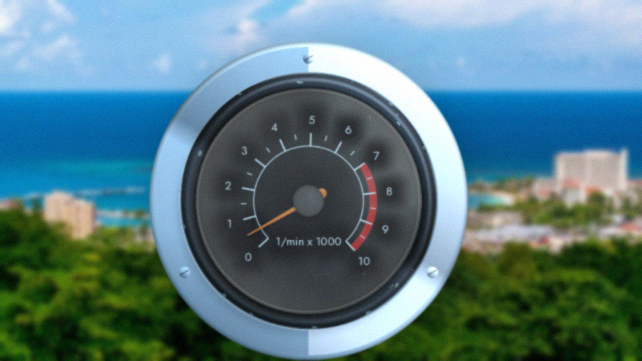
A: 500 rpm
